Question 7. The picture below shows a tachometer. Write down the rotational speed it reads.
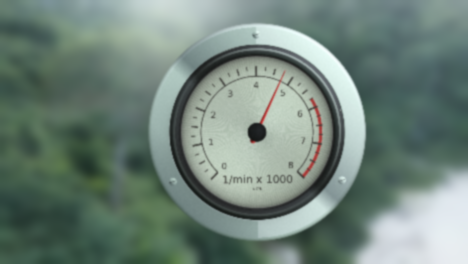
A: 4750 rpm
